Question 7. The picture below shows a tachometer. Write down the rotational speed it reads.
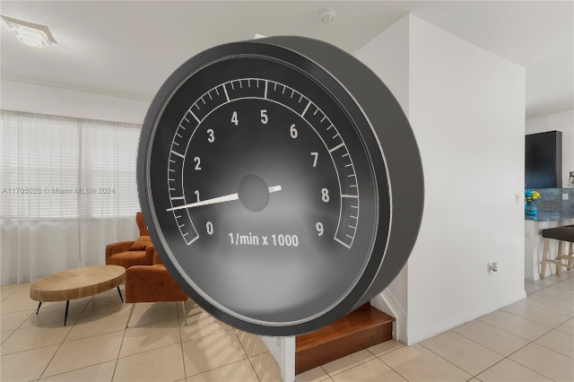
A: 800 rpm
